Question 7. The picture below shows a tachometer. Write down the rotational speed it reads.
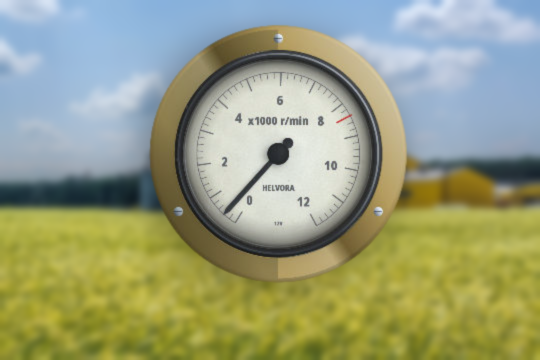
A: 400 rpm
